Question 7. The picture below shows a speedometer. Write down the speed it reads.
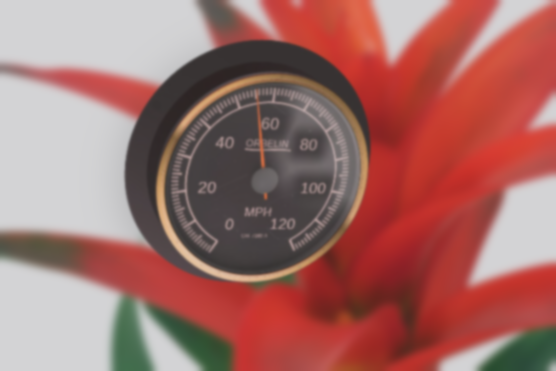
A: 55 mph
